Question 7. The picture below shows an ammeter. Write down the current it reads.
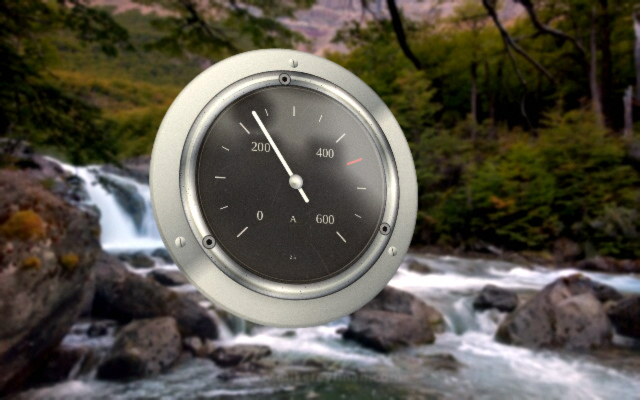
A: 225 A
